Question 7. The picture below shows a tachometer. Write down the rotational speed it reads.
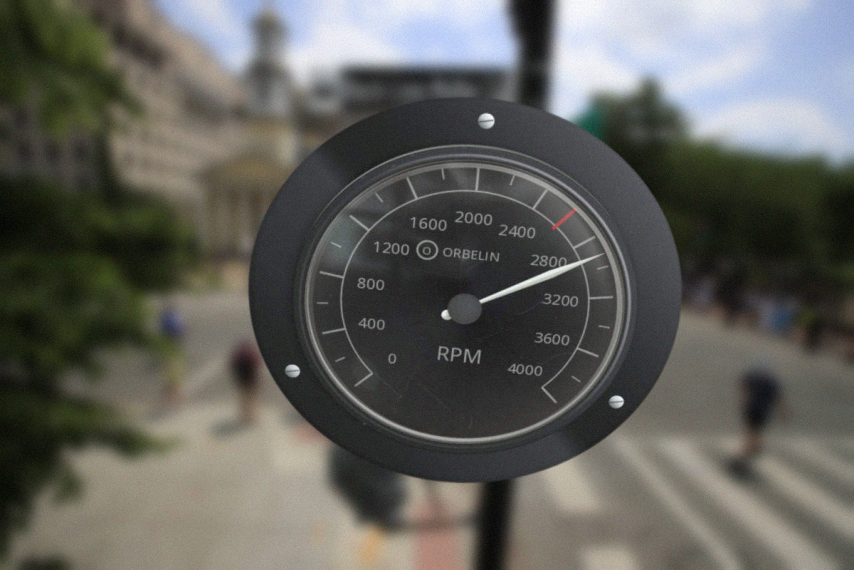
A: 2900 rpm
